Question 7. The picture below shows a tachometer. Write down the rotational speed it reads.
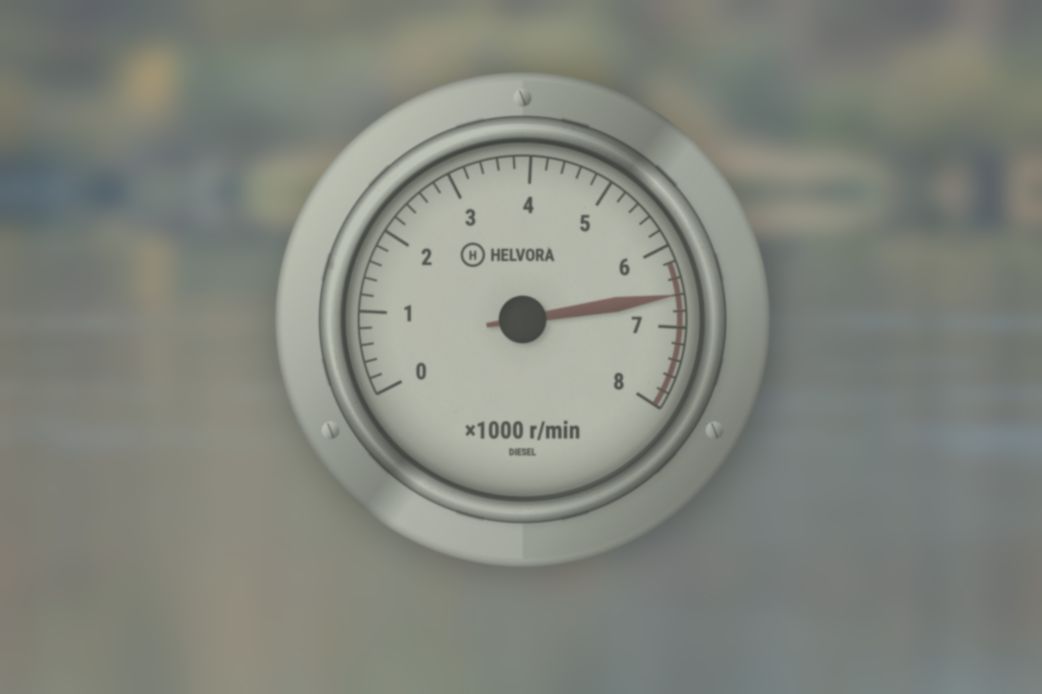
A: 6600 rpm
